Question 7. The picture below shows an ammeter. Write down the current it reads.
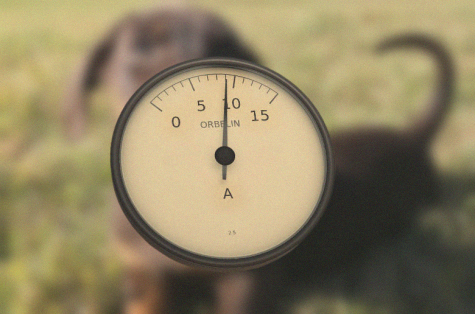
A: 9 A
